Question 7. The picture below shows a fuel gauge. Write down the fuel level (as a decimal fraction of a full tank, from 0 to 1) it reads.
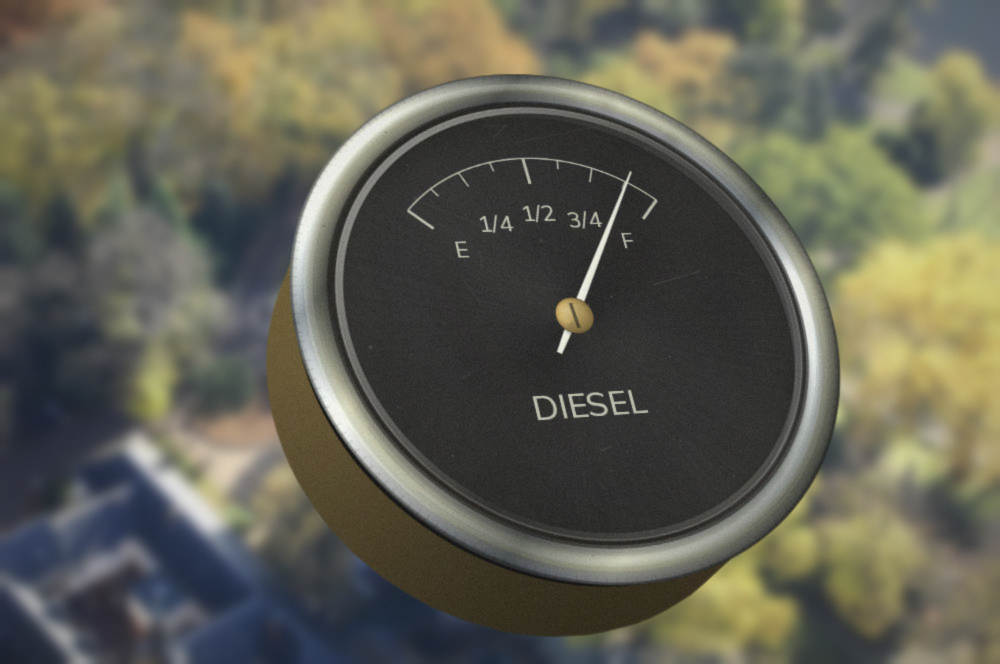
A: 0.875
